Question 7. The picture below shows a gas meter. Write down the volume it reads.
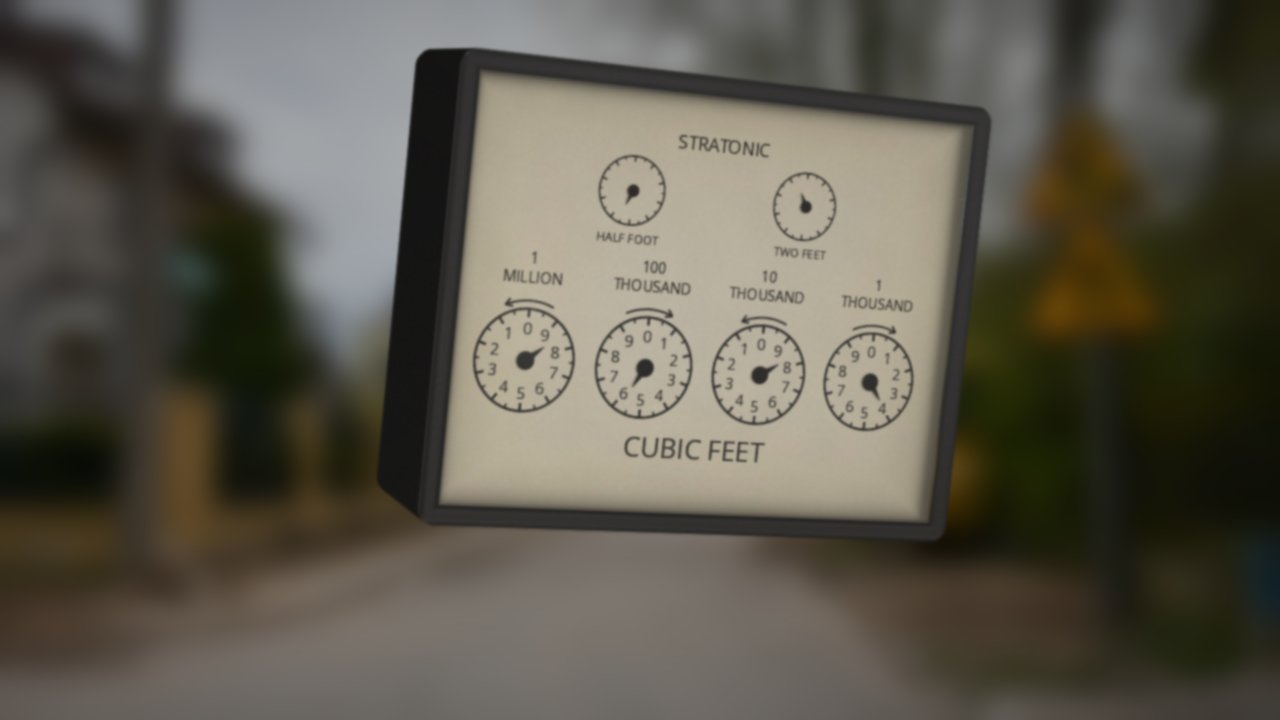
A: 858400 ft³
